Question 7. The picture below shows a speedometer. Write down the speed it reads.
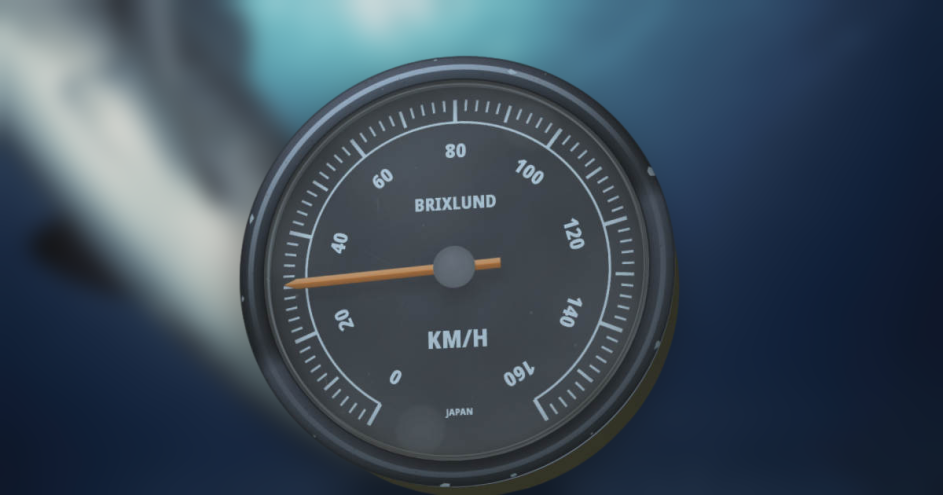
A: 30 km/h
